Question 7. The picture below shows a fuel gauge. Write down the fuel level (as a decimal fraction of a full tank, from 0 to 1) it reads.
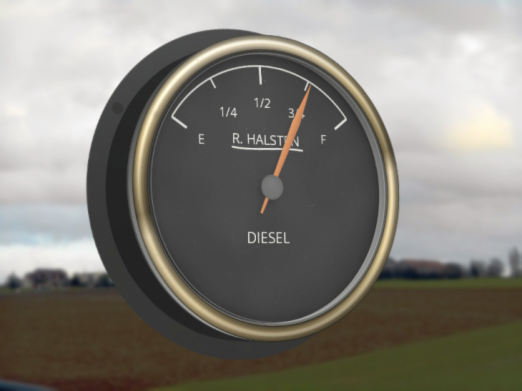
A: 0.75
